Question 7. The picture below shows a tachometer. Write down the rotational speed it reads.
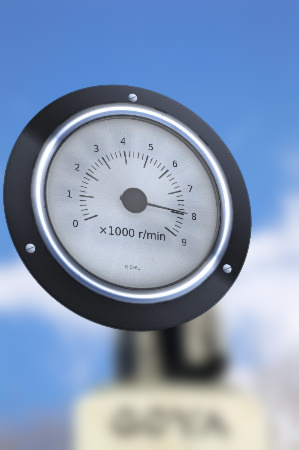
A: 8000 rpm
